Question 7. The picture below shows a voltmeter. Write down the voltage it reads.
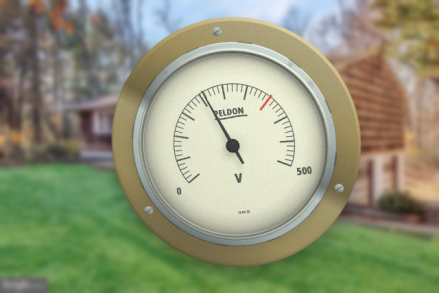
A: 210 V
